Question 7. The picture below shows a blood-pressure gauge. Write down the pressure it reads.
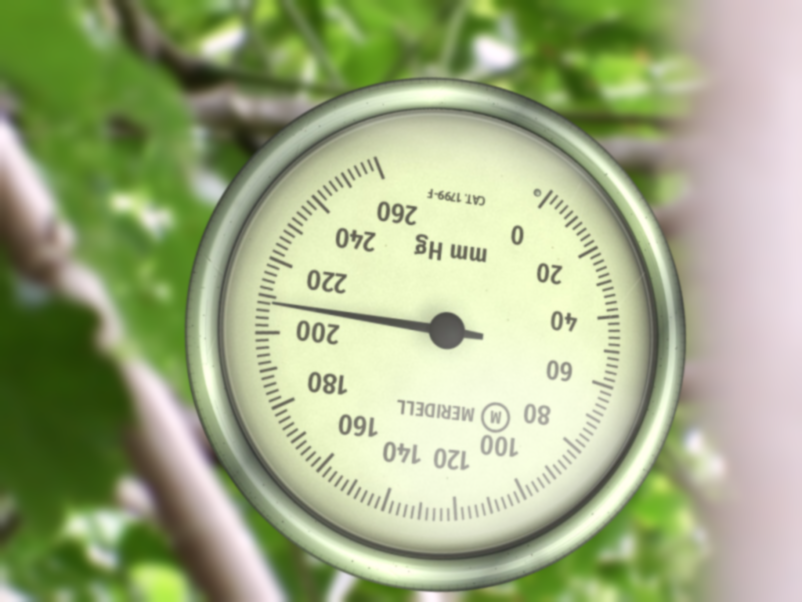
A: 208 mmHg
